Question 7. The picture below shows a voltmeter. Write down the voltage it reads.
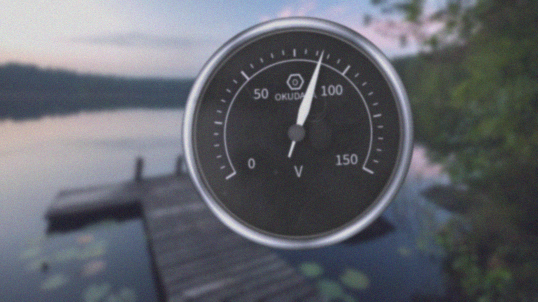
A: 87.5 V
